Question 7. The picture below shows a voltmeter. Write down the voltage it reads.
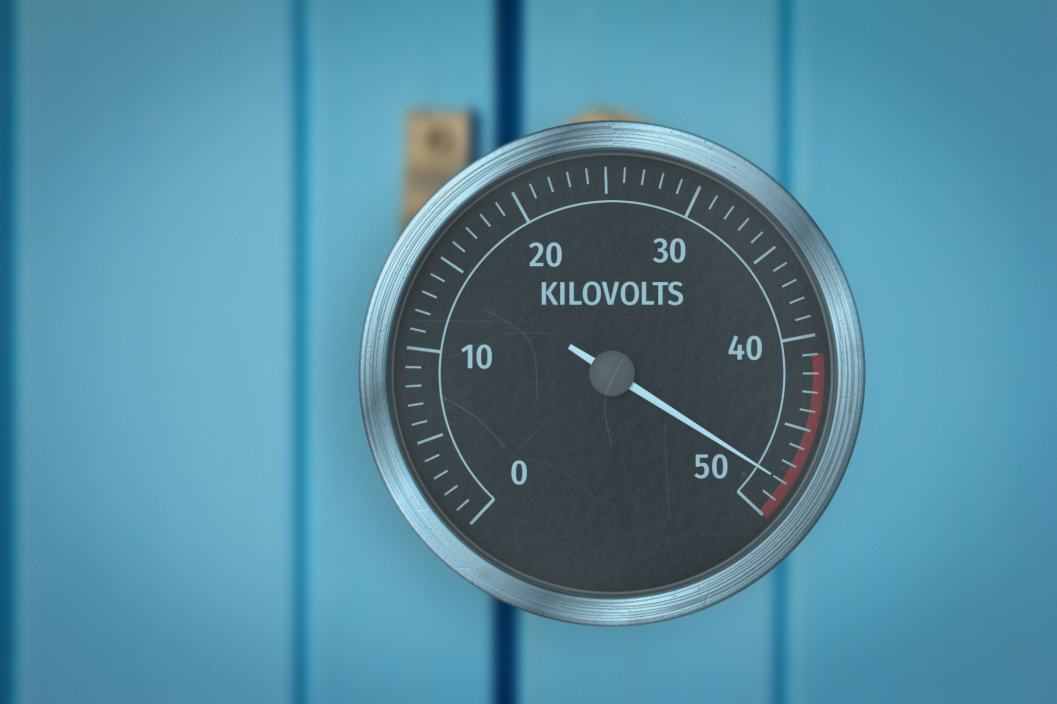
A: 48 kV
